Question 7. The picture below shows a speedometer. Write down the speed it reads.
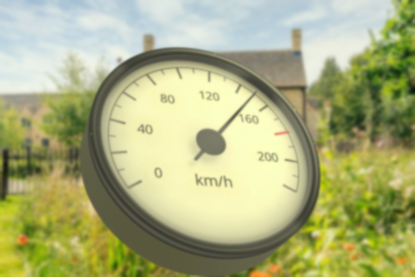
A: 150 km/h
